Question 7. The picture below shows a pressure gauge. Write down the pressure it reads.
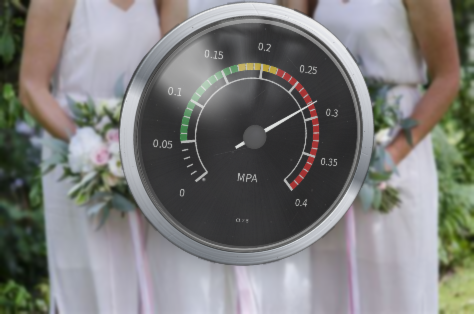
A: 0.28 MPa
